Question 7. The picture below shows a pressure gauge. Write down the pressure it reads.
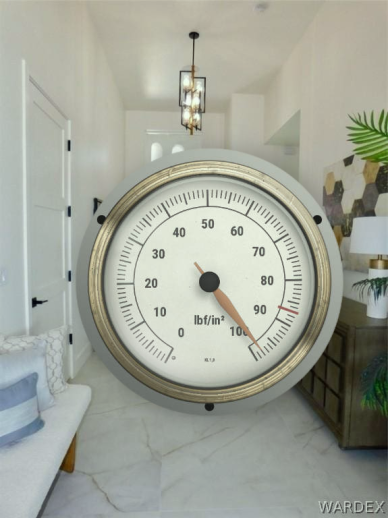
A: 98 psi
